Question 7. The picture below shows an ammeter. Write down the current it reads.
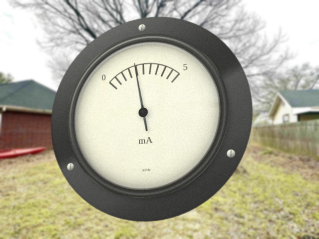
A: 2 mA
